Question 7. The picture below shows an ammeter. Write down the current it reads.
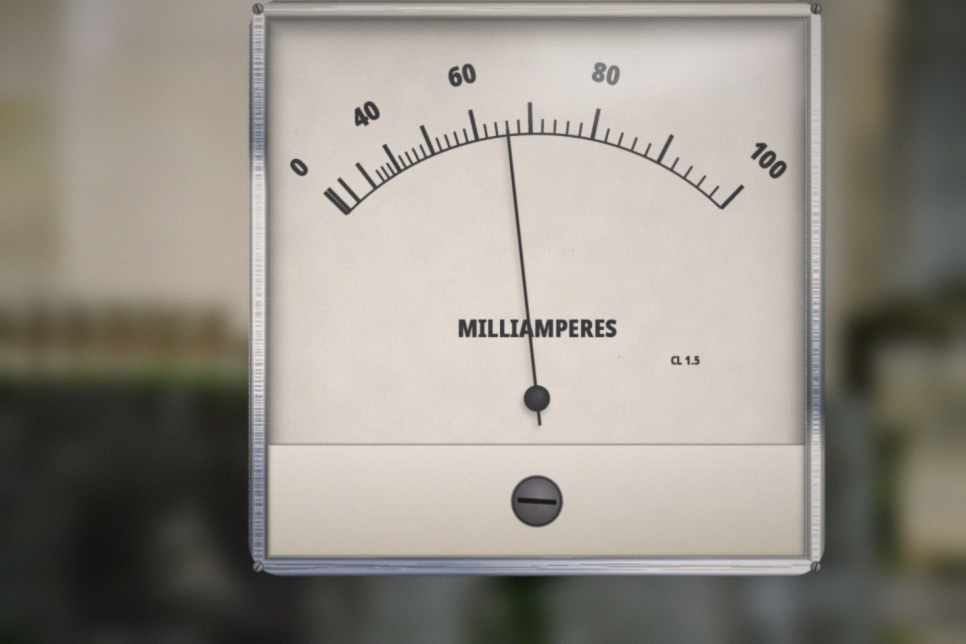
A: 66 mA
